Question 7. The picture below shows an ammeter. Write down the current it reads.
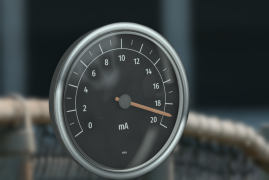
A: 19 mA
